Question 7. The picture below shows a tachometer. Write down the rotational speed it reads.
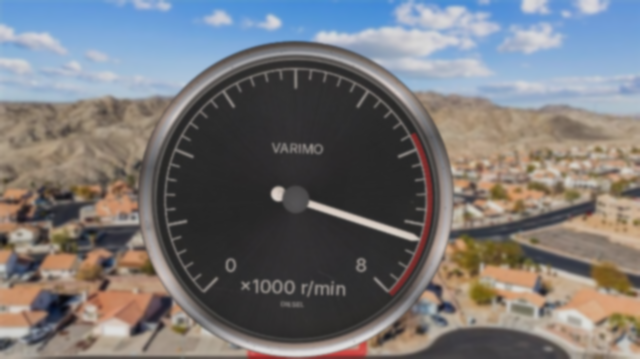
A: 7200 rpm
